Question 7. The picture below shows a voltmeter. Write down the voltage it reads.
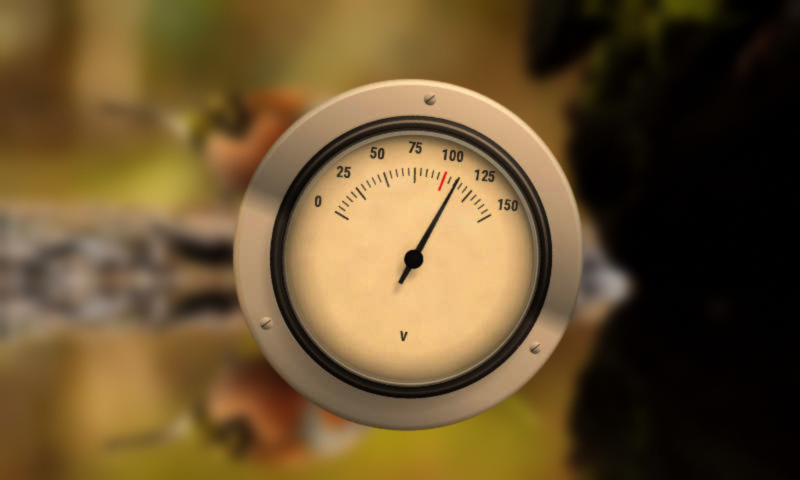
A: 110 V
